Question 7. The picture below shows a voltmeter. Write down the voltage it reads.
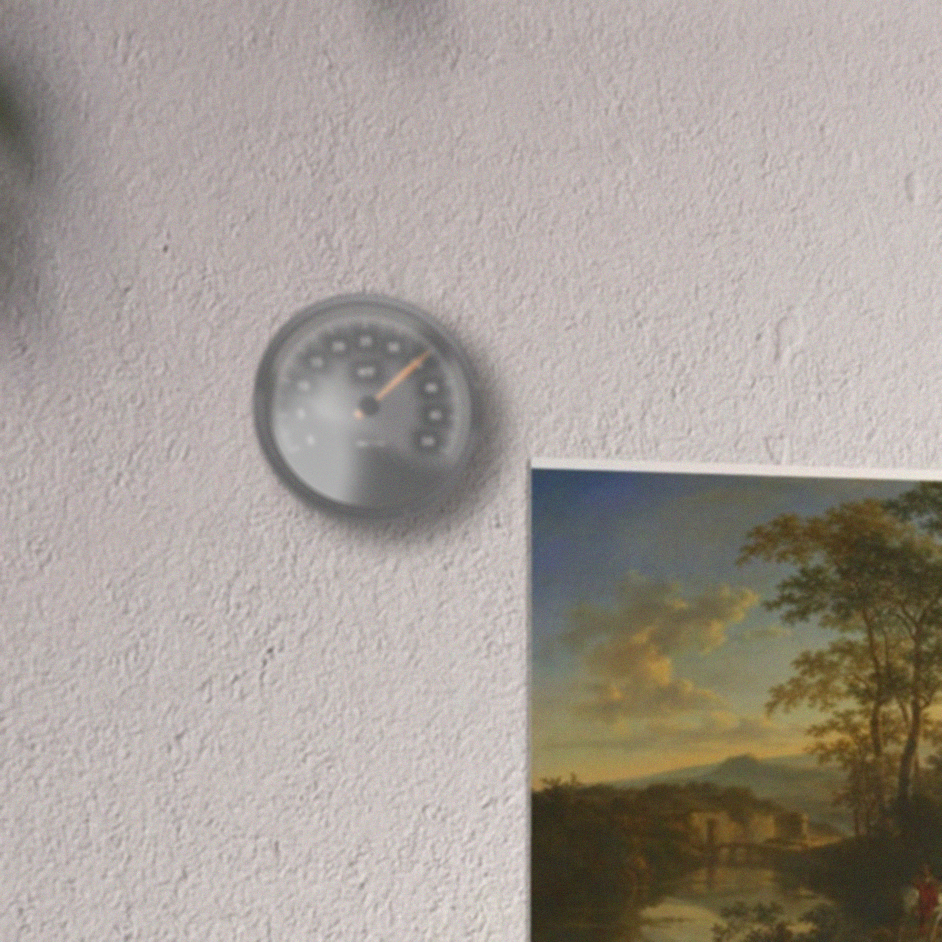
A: 35 mV
